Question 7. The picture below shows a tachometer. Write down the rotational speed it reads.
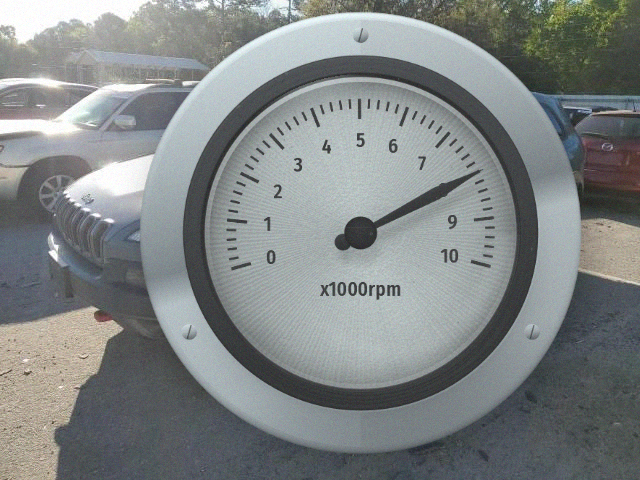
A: 8000 rpm
